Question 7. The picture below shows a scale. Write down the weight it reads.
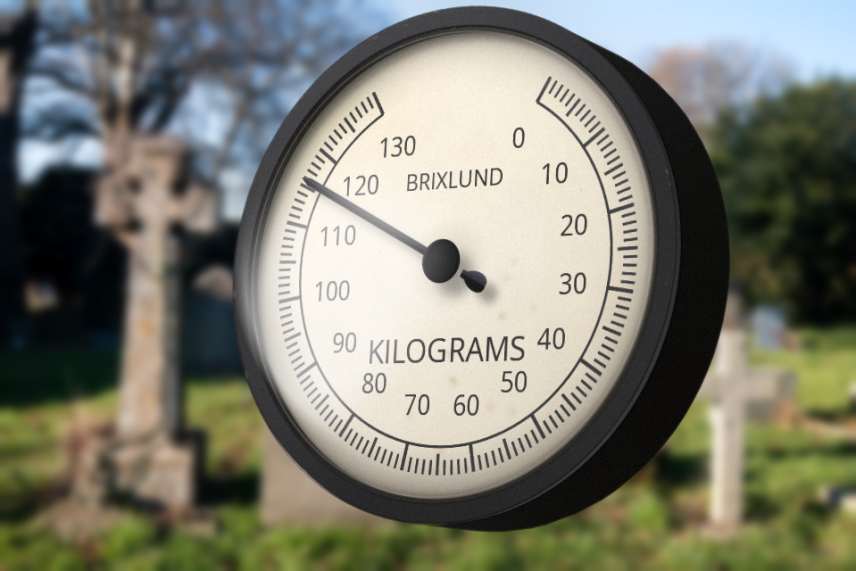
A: 116 kg
